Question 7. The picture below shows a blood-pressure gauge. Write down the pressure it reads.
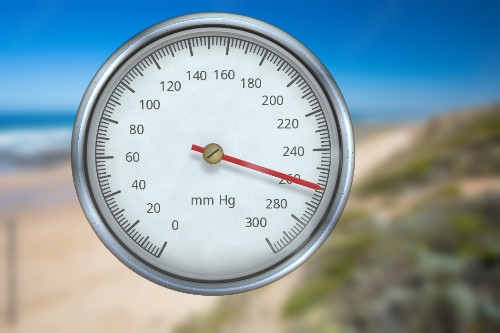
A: 260 mmHg
